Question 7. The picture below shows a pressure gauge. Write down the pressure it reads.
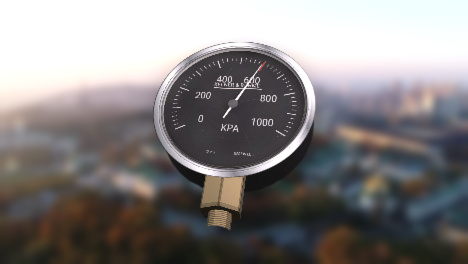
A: 600 kPa
